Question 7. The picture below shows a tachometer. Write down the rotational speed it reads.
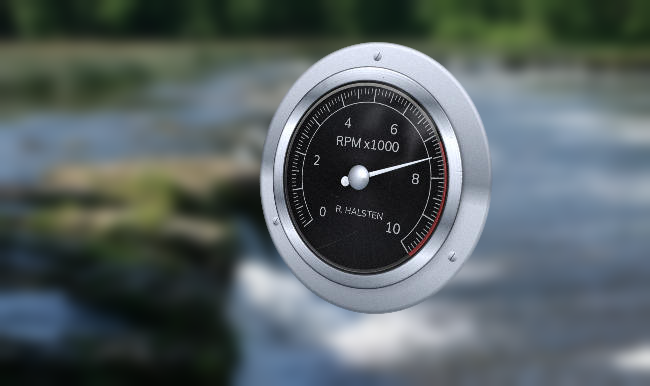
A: 7500 rpm
